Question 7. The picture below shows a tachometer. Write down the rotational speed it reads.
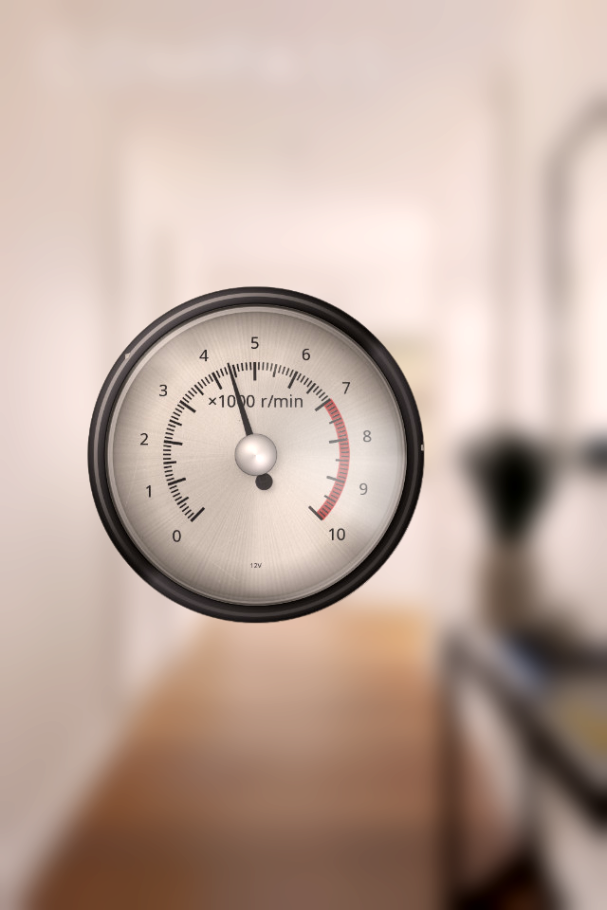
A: 4400 rpm
